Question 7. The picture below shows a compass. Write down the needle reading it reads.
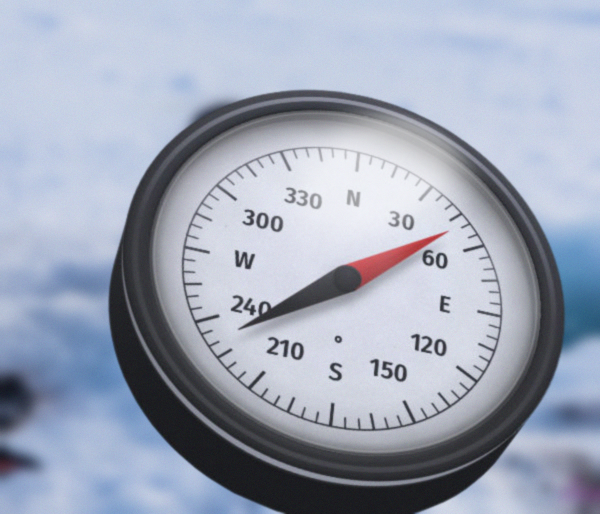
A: 50 °
